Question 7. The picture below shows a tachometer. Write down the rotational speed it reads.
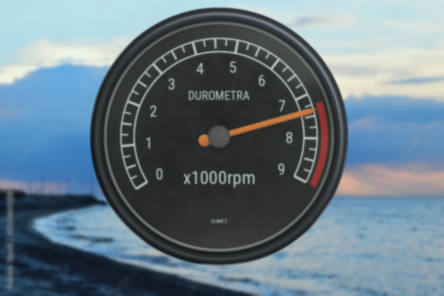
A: 7375 rpm
